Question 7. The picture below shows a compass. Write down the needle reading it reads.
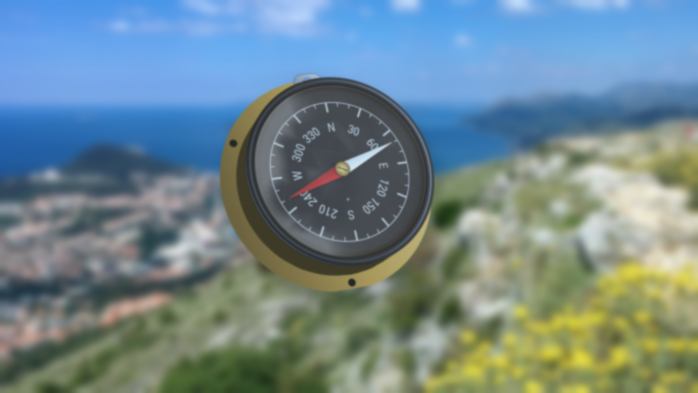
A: 250 °
